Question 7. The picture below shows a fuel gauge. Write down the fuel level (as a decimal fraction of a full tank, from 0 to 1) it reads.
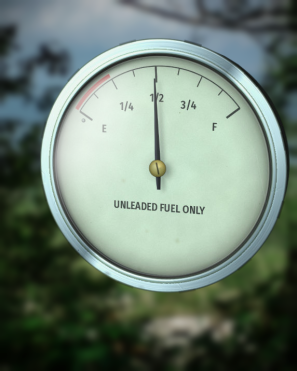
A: 0.5
